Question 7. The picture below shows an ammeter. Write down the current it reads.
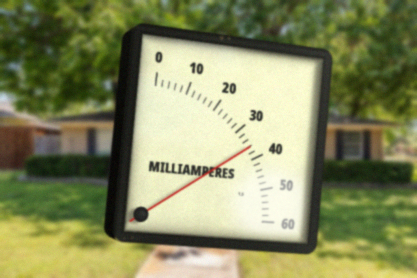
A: 36 mA
